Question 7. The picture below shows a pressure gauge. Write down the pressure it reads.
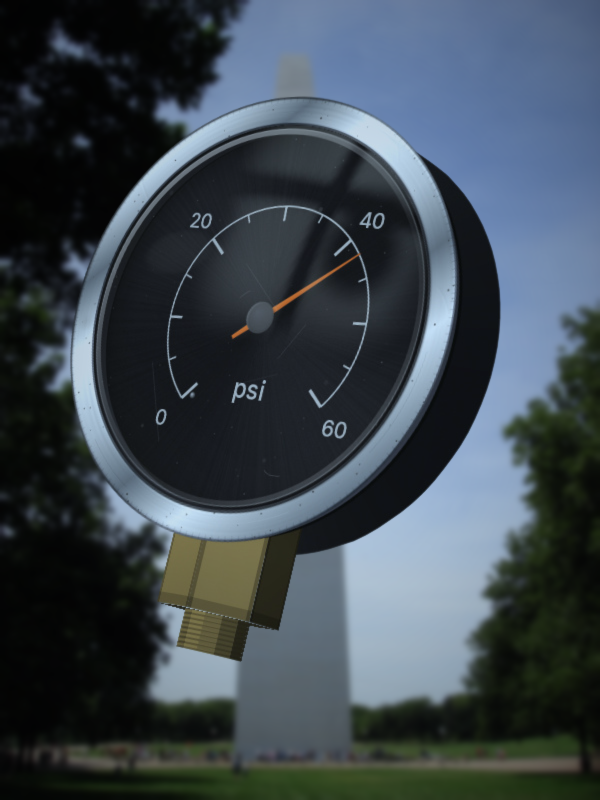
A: 42.5 psi
